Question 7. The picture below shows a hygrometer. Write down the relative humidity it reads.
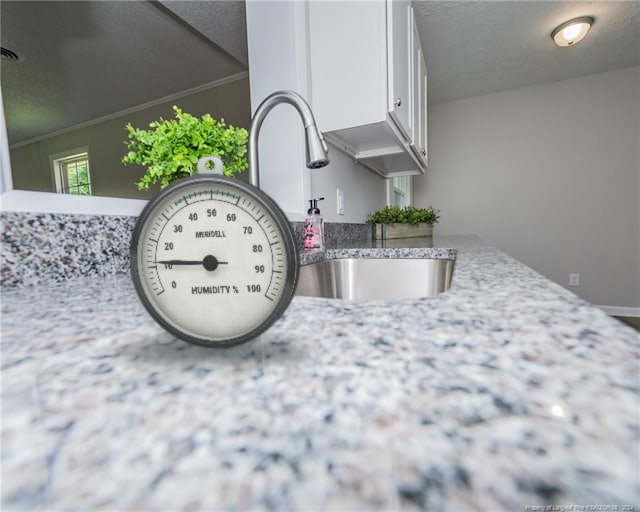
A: 12 %
